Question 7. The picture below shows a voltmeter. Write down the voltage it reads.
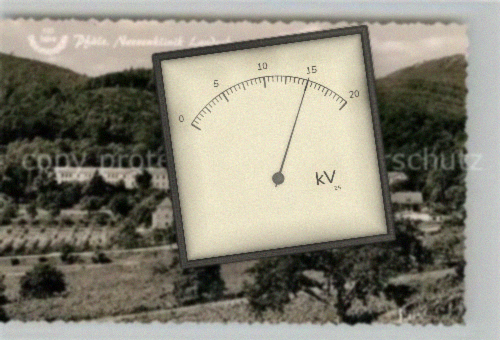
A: 15 kV
